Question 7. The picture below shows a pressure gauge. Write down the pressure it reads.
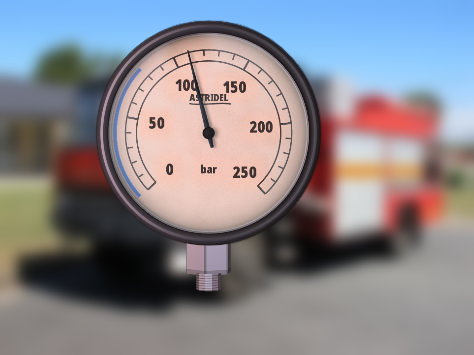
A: 110 bar
